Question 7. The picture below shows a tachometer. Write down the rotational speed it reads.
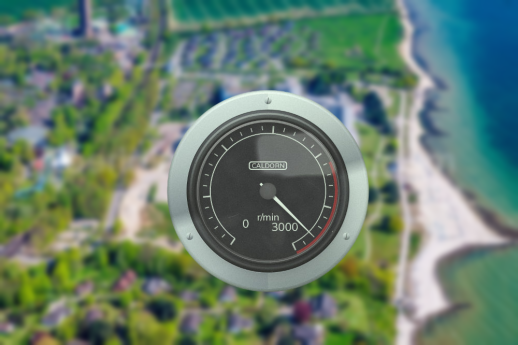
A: 2800 rpm
